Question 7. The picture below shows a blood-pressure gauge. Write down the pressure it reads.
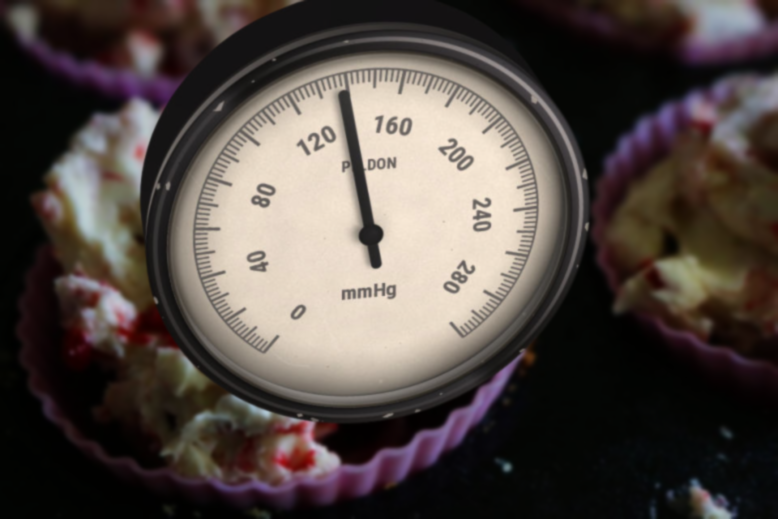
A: 138 mmHg
